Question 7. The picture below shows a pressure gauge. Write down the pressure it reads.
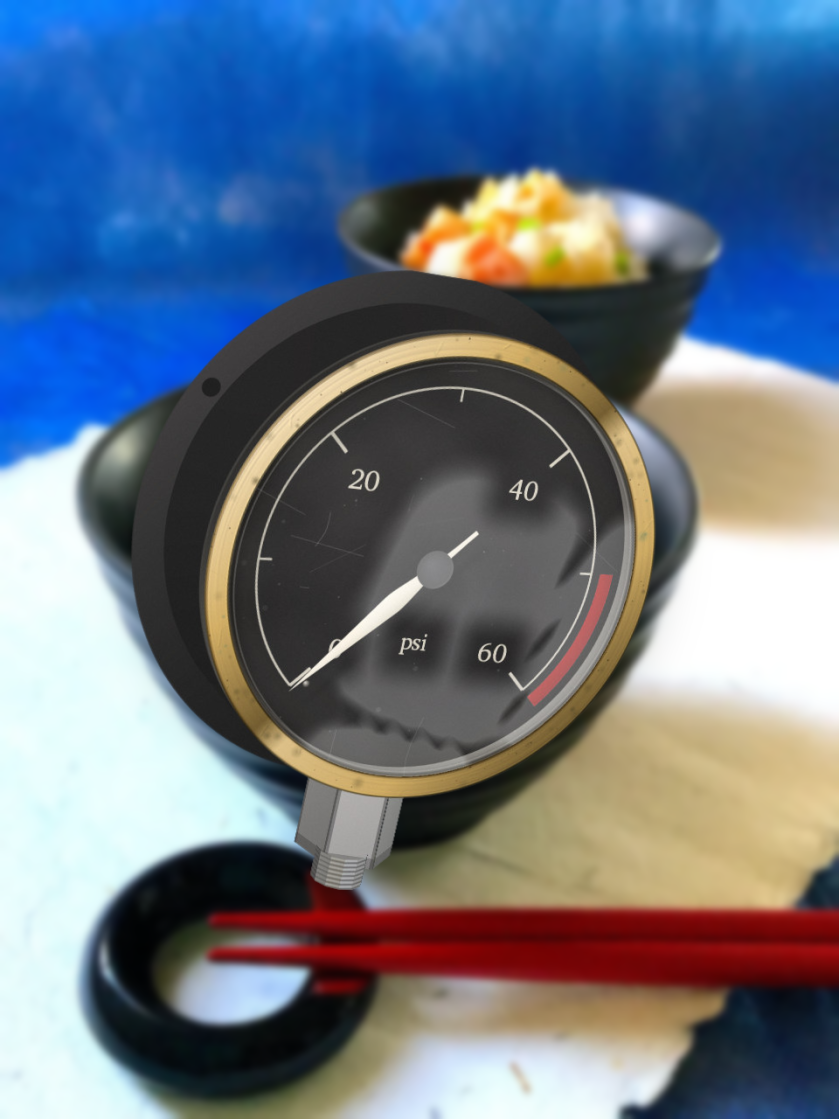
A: 0 psi
